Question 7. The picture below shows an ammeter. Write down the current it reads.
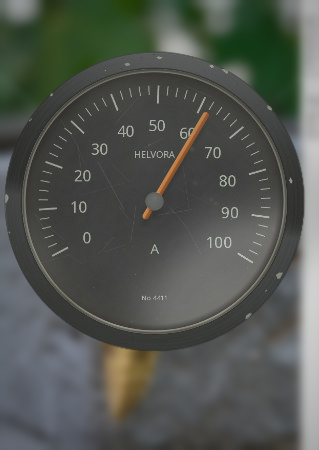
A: 62 A
